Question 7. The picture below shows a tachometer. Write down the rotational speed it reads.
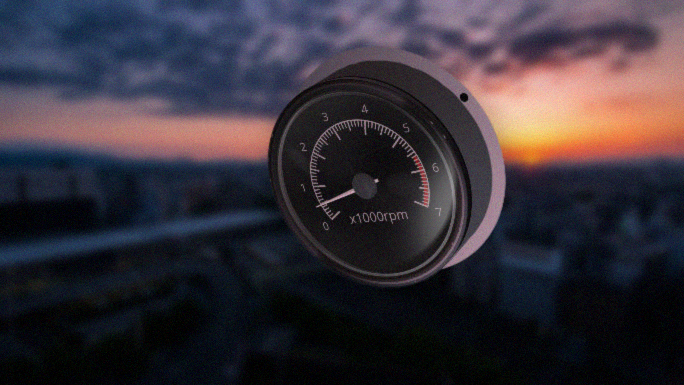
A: 500 rpm
